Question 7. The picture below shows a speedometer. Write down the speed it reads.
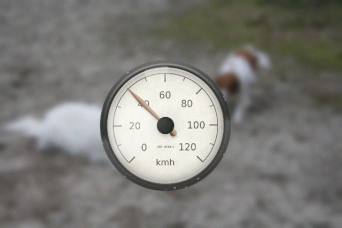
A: 40 km/h
